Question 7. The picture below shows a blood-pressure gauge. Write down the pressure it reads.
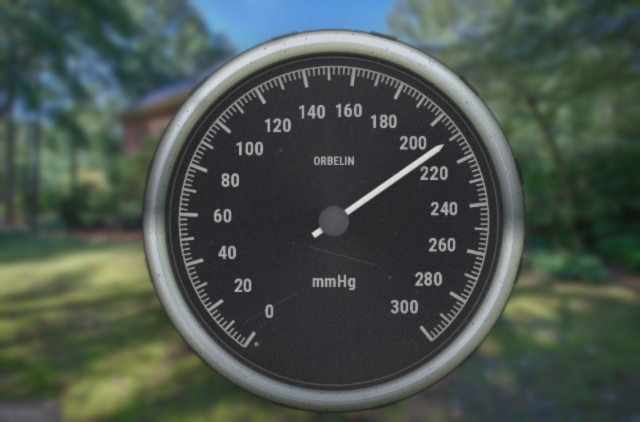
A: 210 mmHg
